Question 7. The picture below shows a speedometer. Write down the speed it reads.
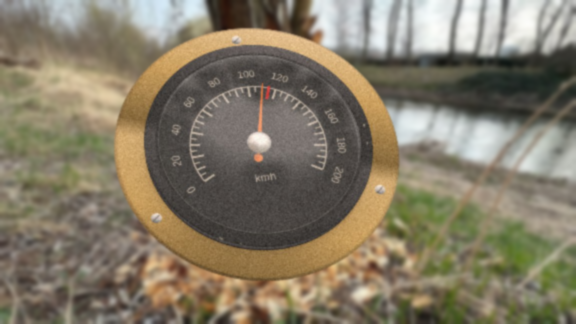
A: 110 km/h
